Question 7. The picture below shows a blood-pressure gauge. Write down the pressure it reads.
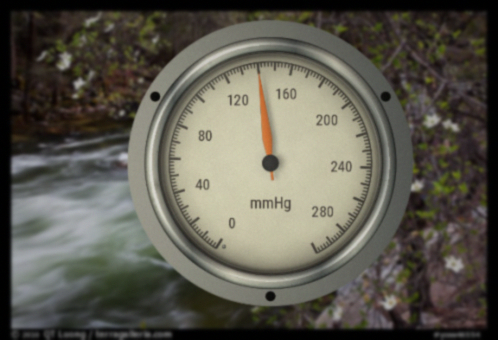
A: 140 mmHg
